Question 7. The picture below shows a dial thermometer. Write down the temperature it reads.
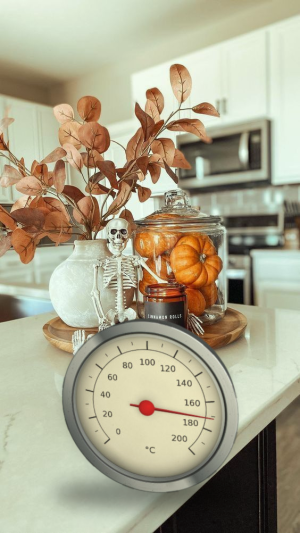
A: 170 °C
